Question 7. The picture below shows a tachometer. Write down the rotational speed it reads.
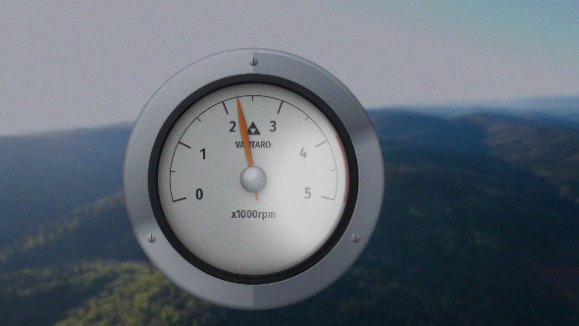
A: 2250 rpm
